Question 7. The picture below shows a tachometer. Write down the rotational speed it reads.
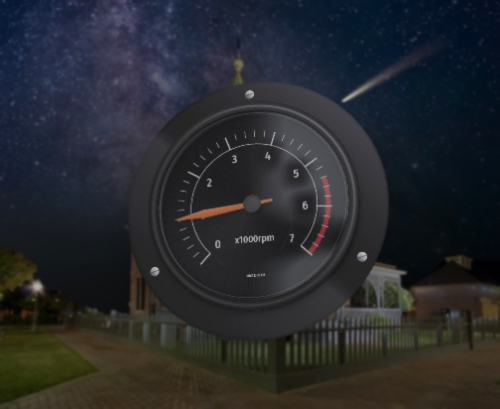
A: 1000 rpm
